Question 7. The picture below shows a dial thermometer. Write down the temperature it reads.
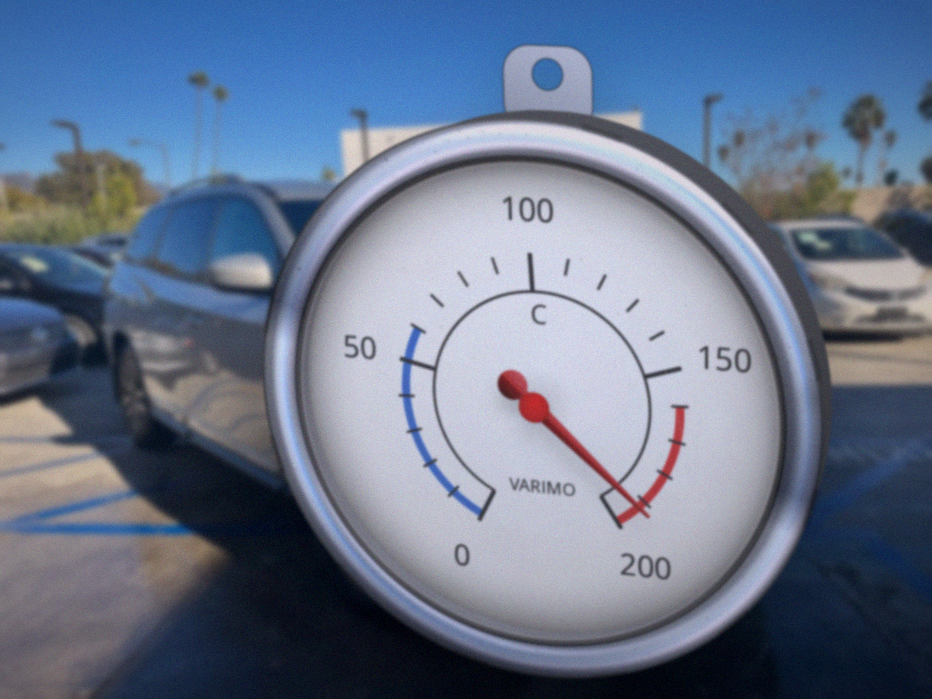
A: 190 °C
